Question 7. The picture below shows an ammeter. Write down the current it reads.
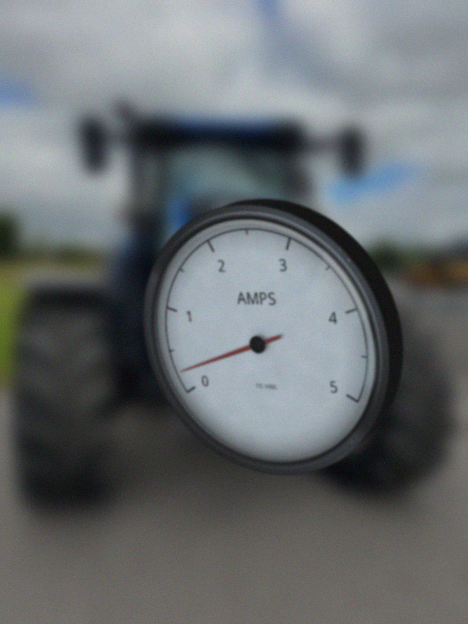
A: 0.25 A
